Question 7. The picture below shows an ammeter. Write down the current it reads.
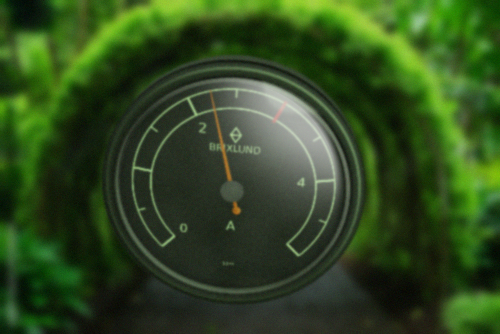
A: 2.25 A
